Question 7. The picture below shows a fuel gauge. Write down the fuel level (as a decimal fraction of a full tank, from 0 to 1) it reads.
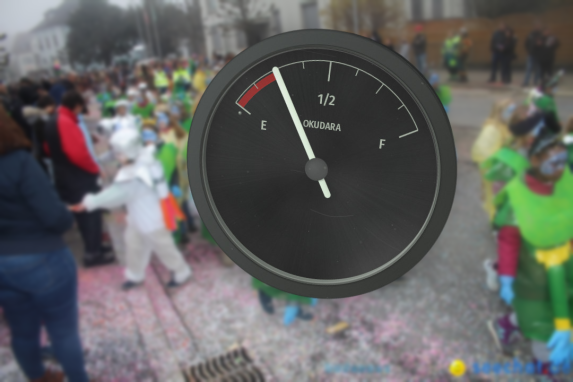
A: 0.25
